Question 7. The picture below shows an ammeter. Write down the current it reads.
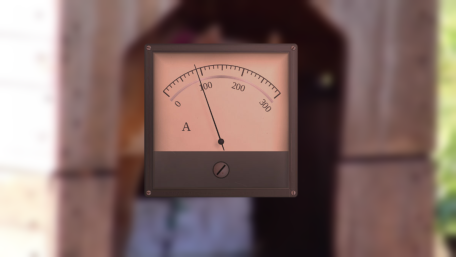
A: 90 A
